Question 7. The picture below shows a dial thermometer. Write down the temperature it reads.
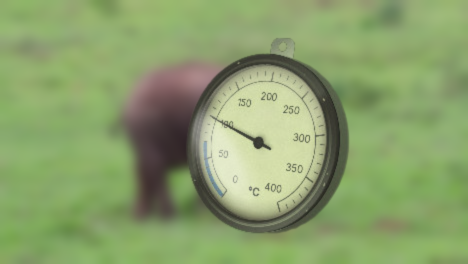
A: 100 °C
